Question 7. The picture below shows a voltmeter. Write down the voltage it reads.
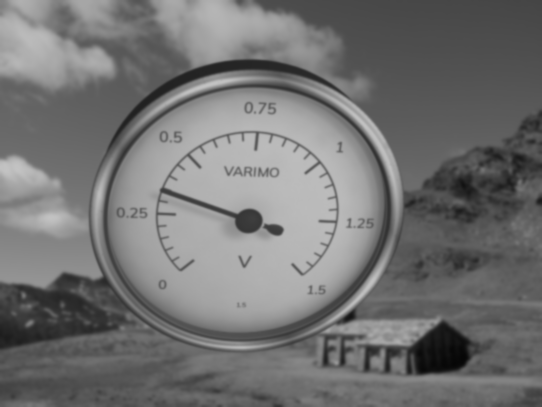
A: 0.35 V
